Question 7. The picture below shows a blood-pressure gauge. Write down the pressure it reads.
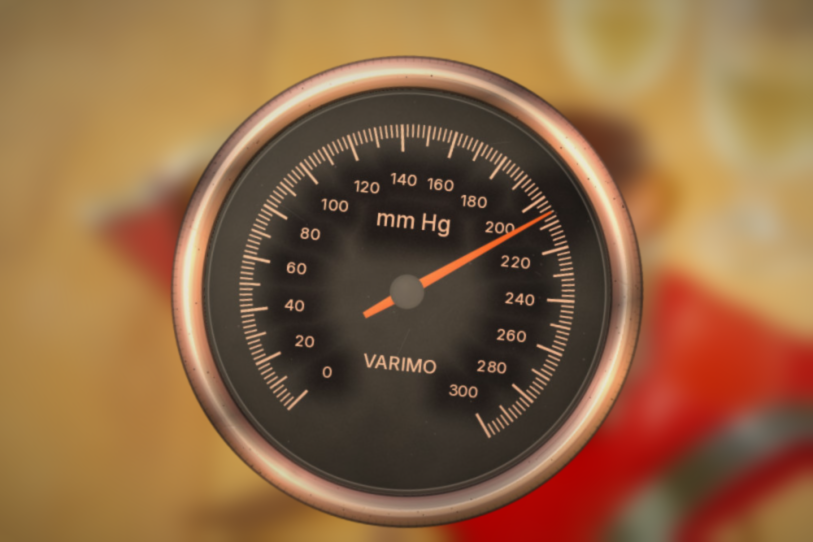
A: 206 mmHg
